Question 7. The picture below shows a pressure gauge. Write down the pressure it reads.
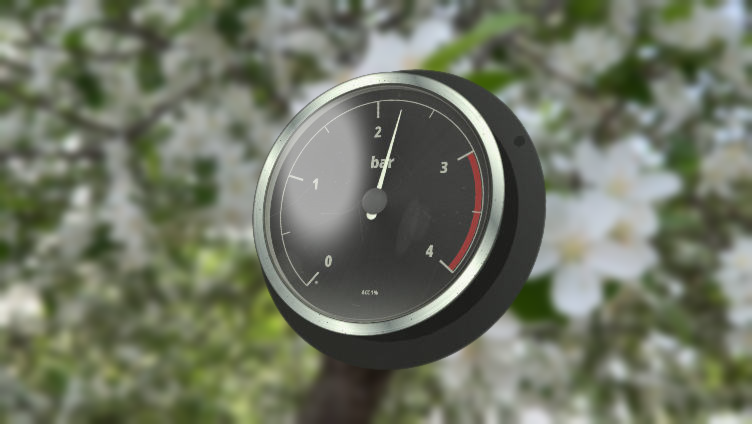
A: 2.25 bar
